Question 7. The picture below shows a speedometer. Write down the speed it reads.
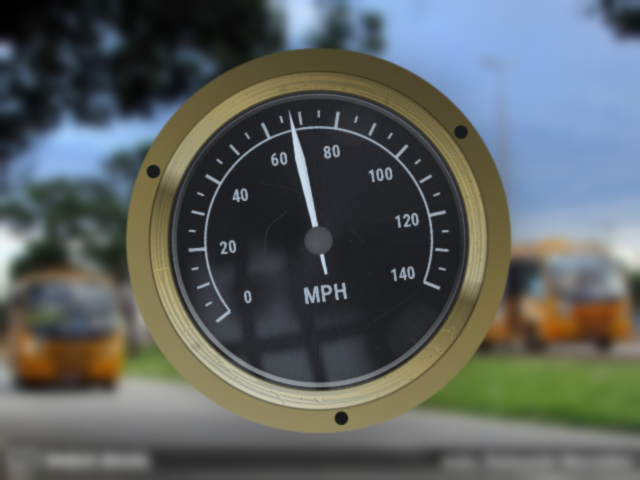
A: 67.5 mph
